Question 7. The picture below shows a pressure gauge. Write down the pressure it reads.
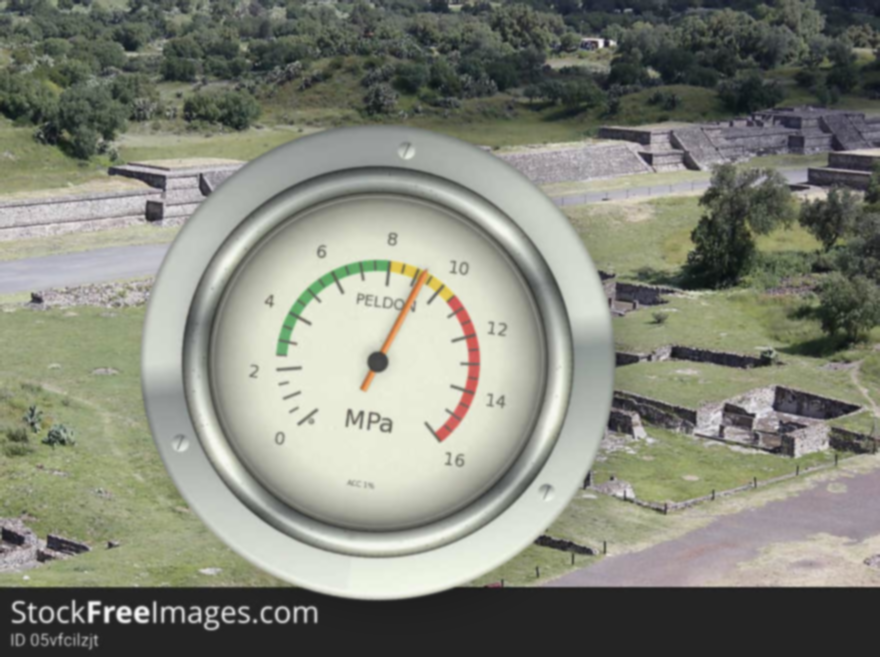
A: 9.25 MPa
